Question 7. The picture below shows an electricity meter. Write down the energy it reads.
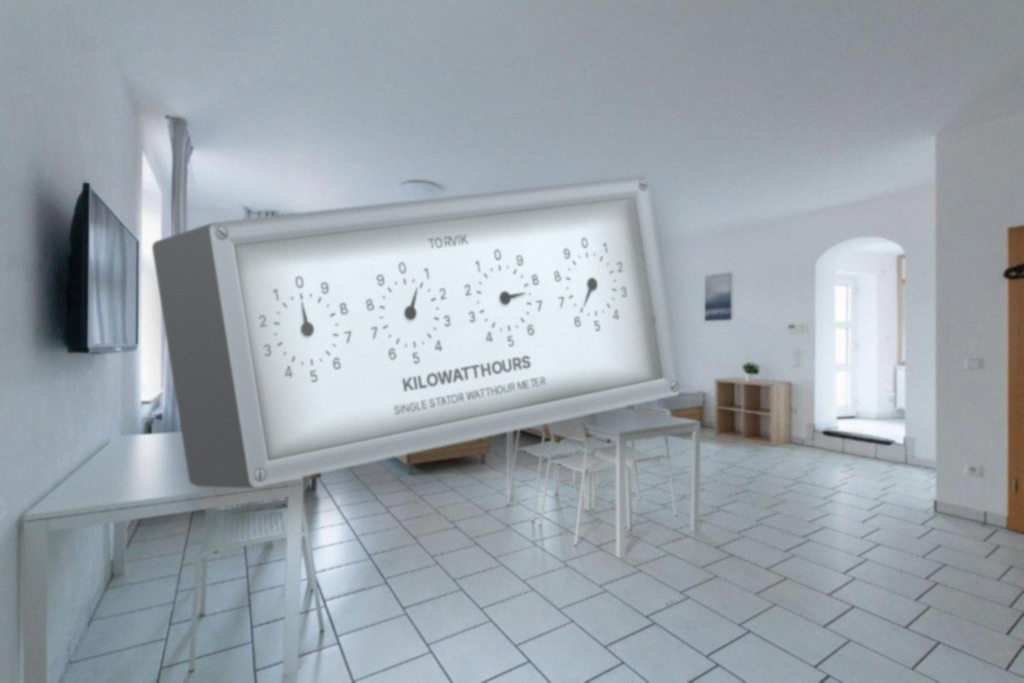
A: 76 kWh
